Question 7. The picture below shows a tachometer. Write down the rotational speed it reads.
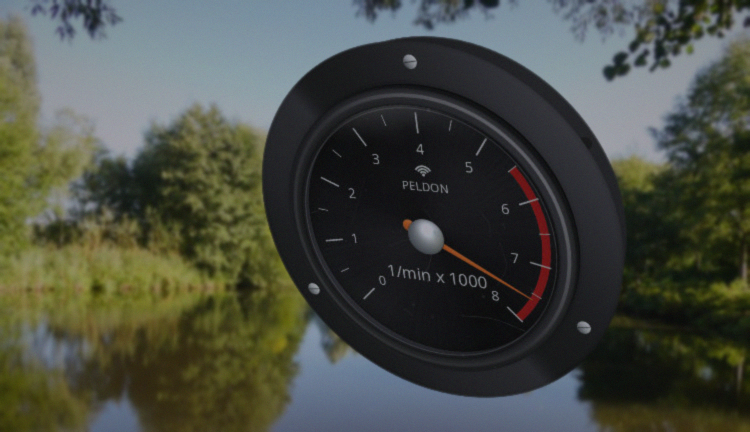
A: 7500 rpm
